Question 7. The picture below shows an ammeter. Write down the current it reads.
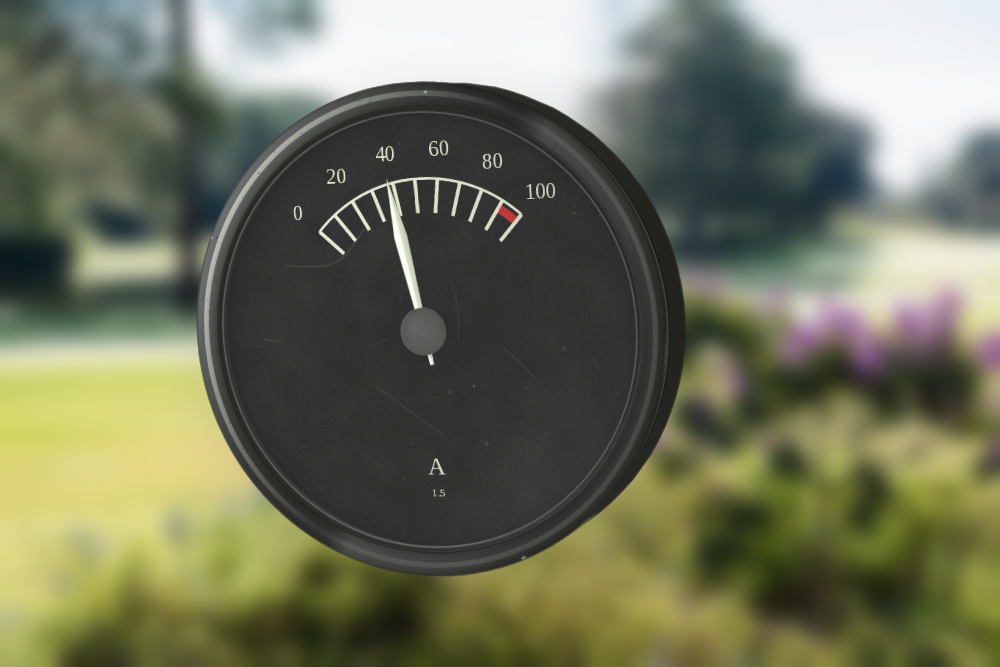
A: 40 A
